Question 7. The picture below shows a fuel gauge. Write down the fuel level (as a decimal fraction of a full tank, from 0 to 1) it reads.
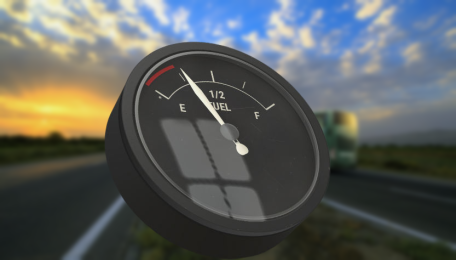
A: 0.25
